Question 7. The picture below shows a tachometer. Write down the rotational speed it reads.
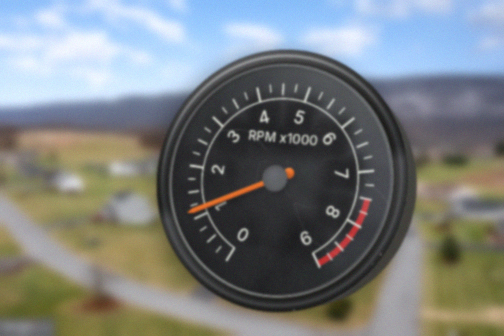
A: 1125 rpm
